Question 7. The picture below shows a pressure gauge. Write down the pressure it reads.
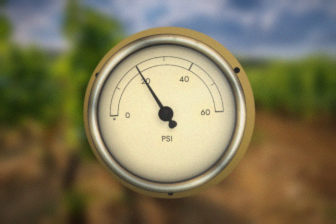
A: 20 psi
